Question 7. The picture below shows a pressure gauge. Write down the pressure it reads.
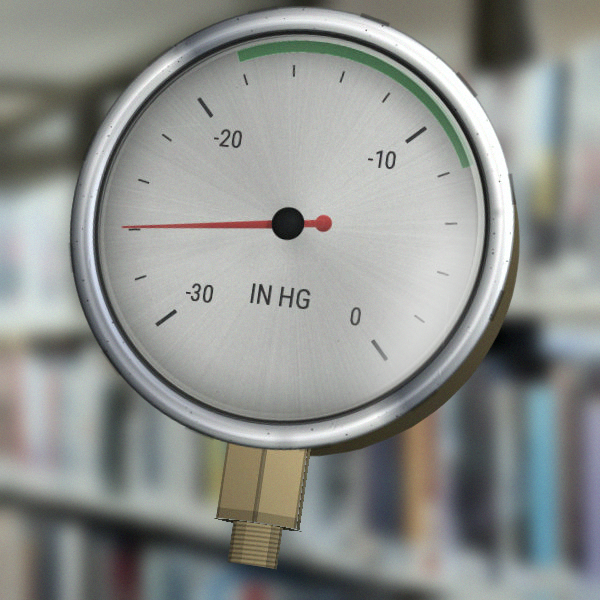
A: -26 inHg
